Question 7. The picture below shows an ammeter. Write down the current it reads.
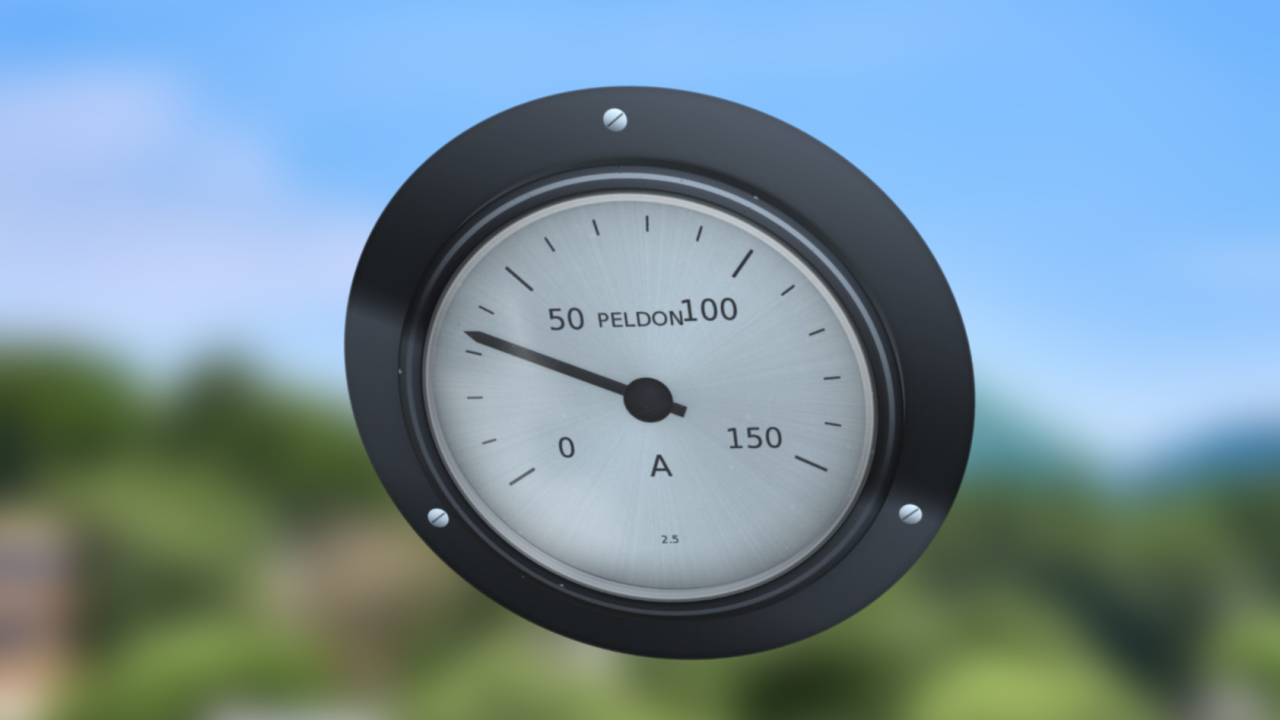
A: 35 A
